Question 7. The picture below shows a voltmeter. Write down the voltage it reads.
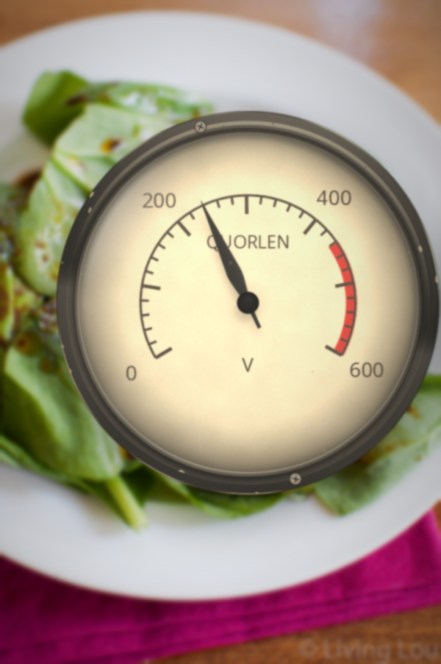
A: 240 V
